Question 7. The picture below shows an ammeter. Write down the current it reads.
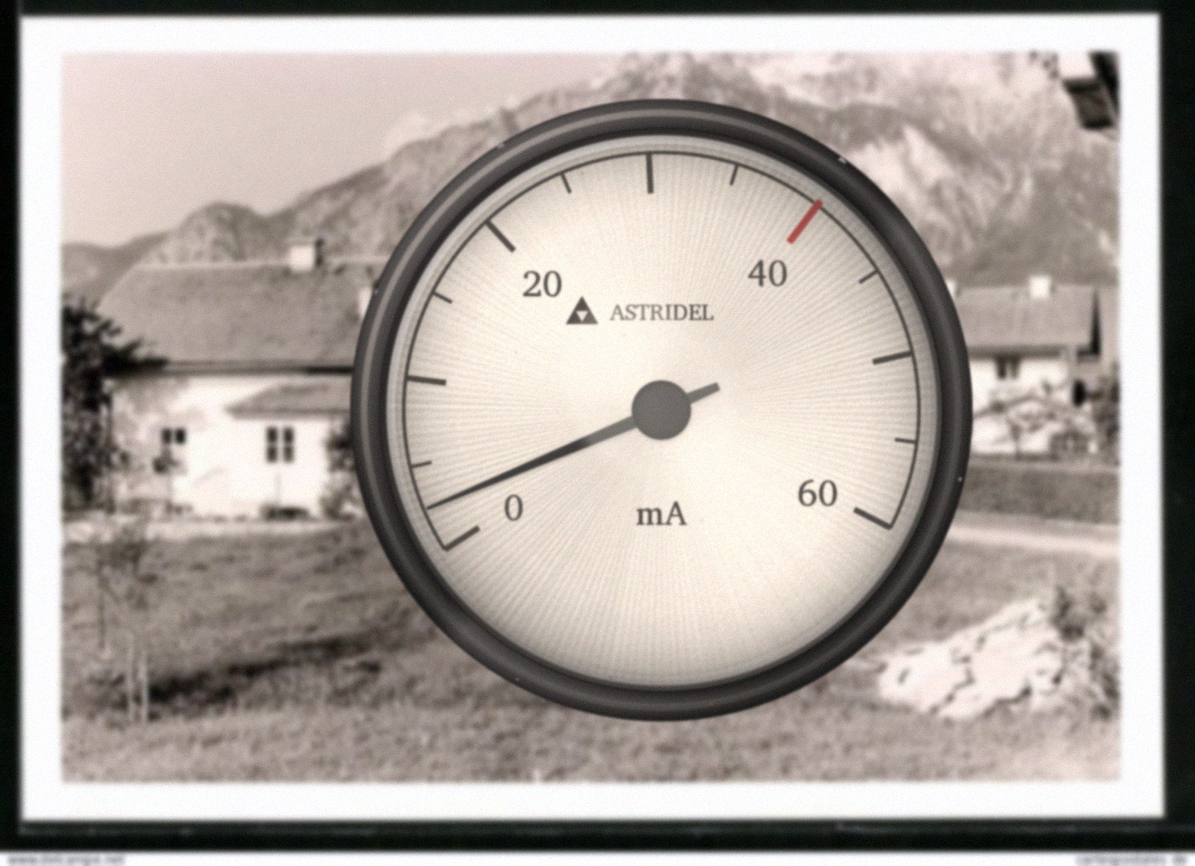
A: 2.5 mA
